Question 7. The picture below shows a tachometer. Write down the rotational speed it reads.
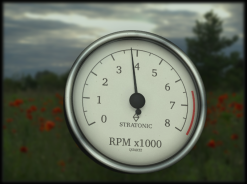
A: 3750 rpm
